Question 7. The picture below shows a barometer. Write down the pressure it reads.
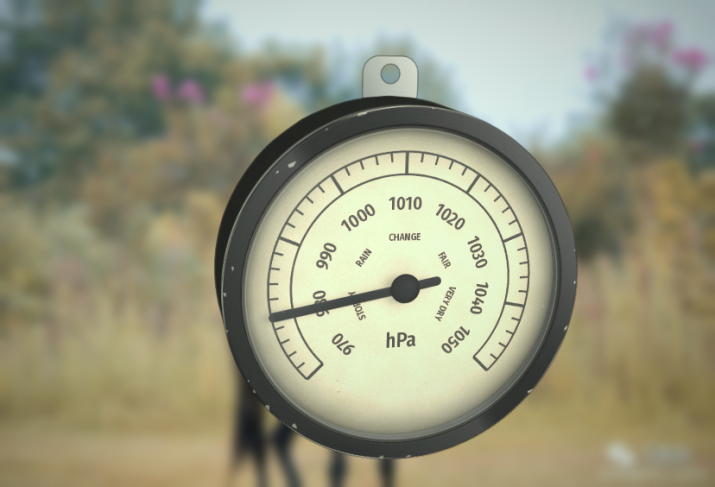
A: 980 hPa
